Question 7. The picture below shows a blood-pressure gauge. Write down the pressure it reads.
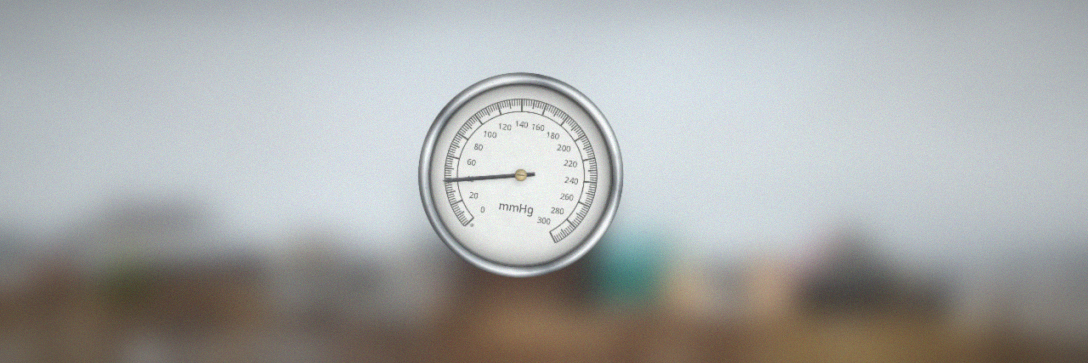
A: 40 mmHg
